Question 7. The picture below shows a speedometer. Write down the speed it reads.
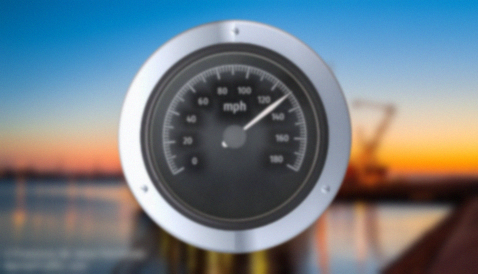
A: 130 mph
